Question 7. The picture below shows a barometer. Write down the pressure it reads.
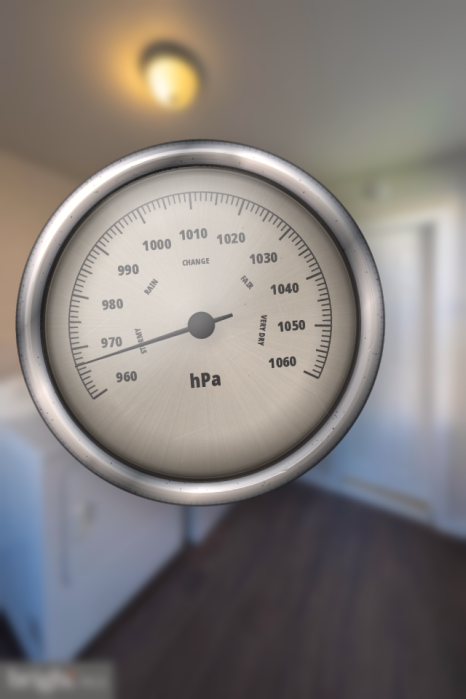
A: 967 hPa
